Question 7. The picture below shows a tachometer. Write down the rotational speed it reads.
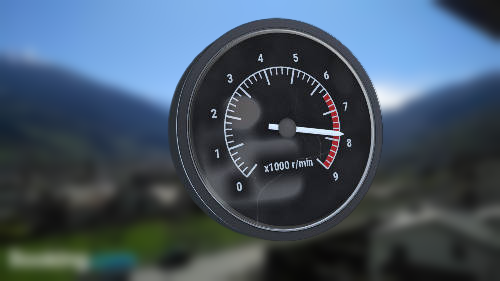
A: 7800 rpm
